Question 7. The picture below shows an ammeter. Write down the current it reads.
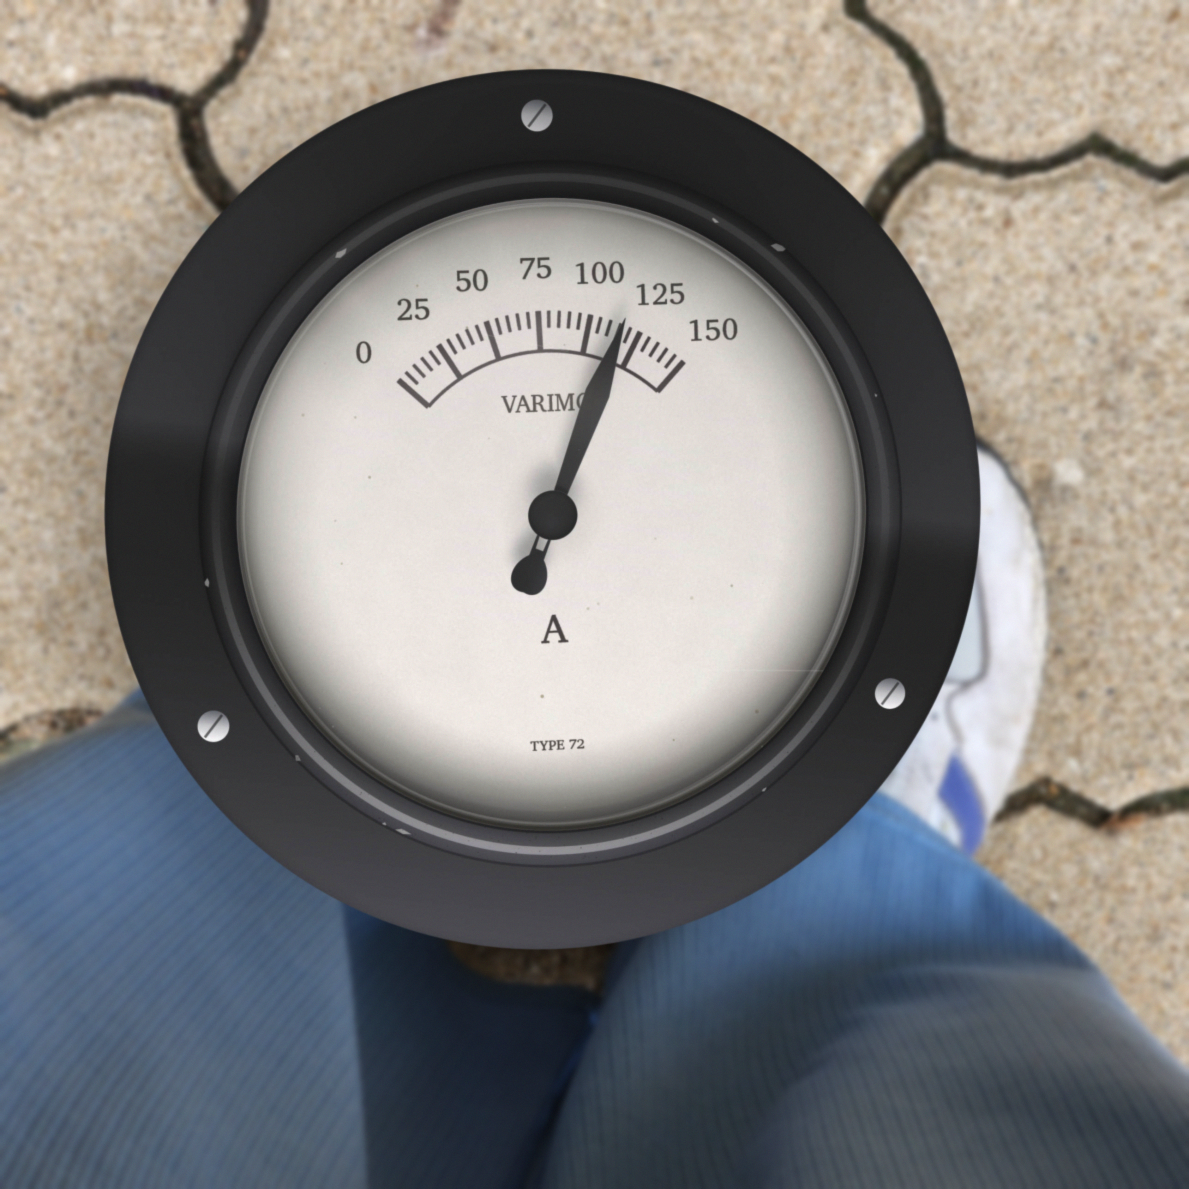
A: 115 A
